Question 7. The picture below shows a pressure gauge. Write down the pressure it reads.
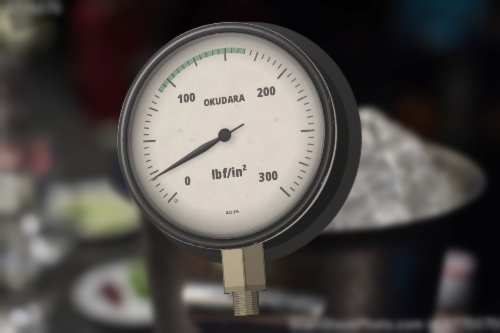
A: 20 psi
